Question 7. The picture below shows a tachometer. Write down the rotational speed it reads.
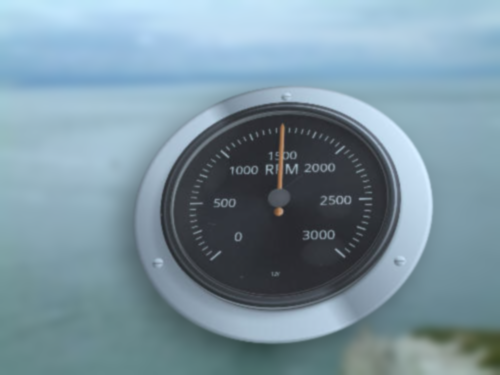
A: 1500 rpm
